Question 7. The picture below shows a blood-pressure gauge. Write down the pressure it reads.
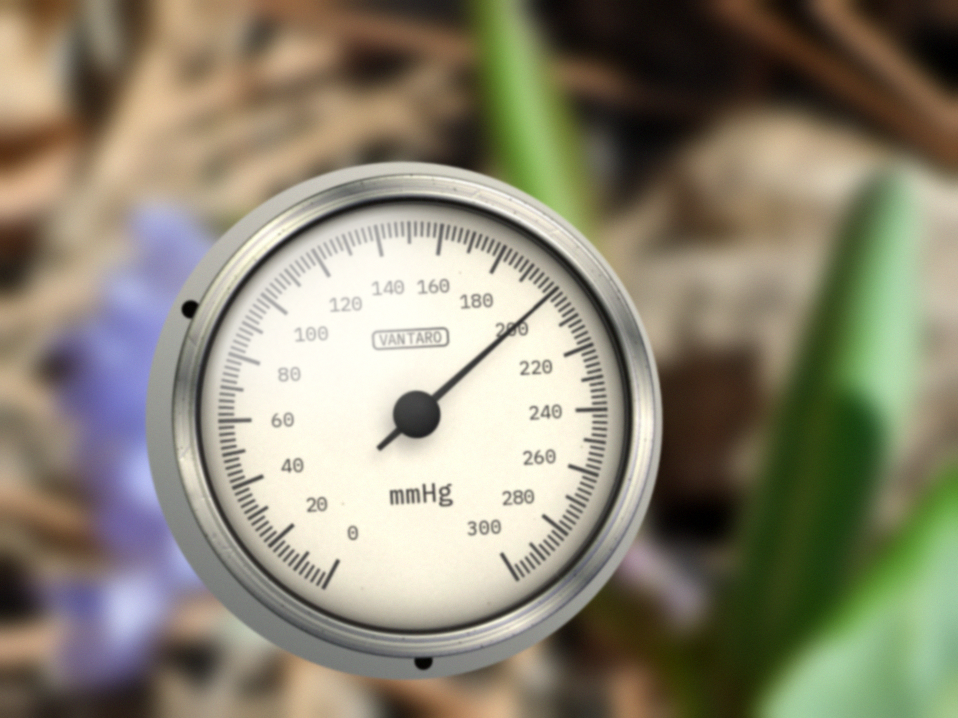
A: 200 mmHg
